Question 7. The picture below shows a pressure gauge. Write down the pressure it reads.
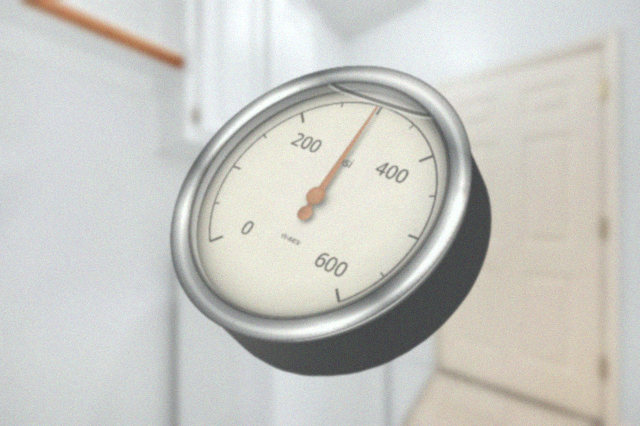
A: 300 psi
